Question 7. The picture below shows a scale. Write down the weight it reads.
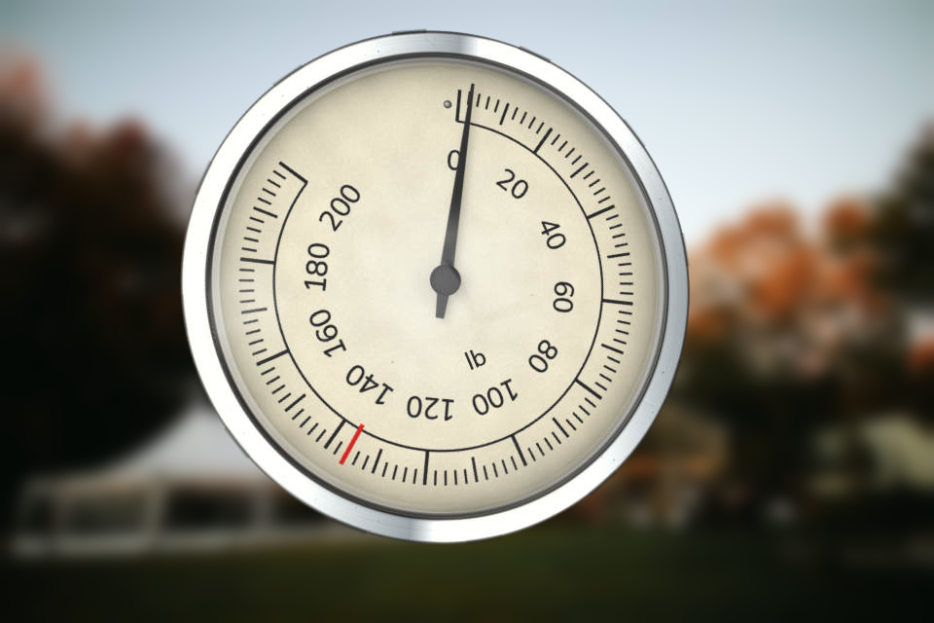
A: 2 lb
